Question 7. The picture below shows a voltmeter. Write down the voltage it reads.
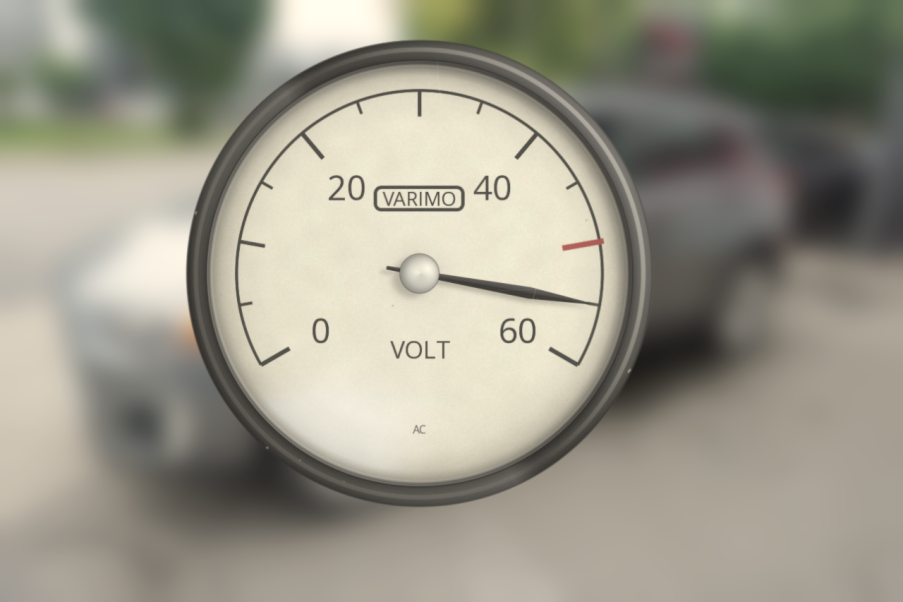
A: 55 V
